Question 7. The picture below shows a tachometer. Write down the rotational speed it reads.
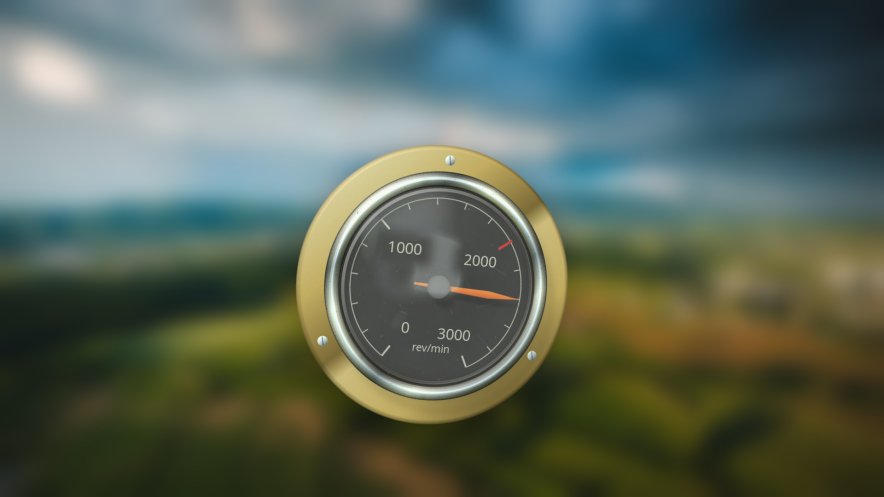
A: 2400 rpm
